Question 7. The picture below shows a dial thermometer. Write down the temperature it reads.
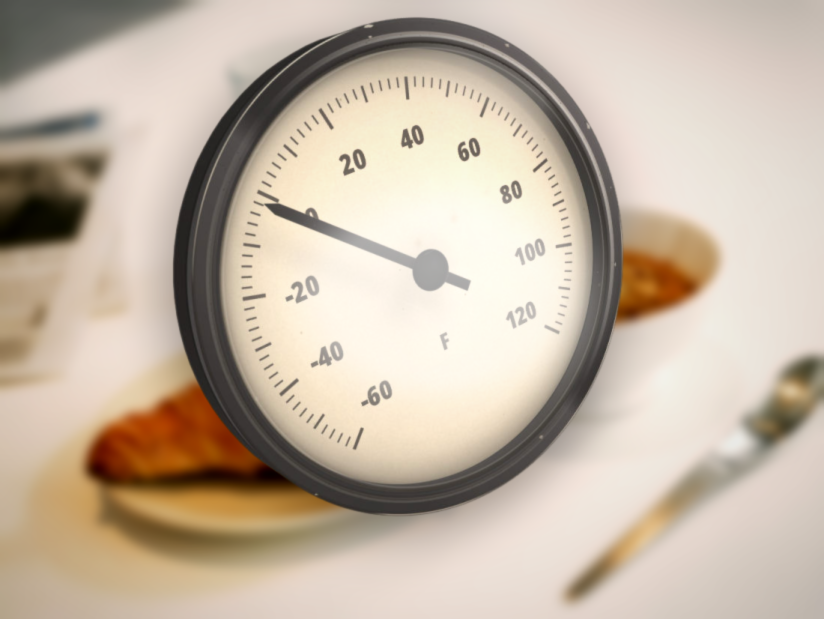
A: -2 °F
